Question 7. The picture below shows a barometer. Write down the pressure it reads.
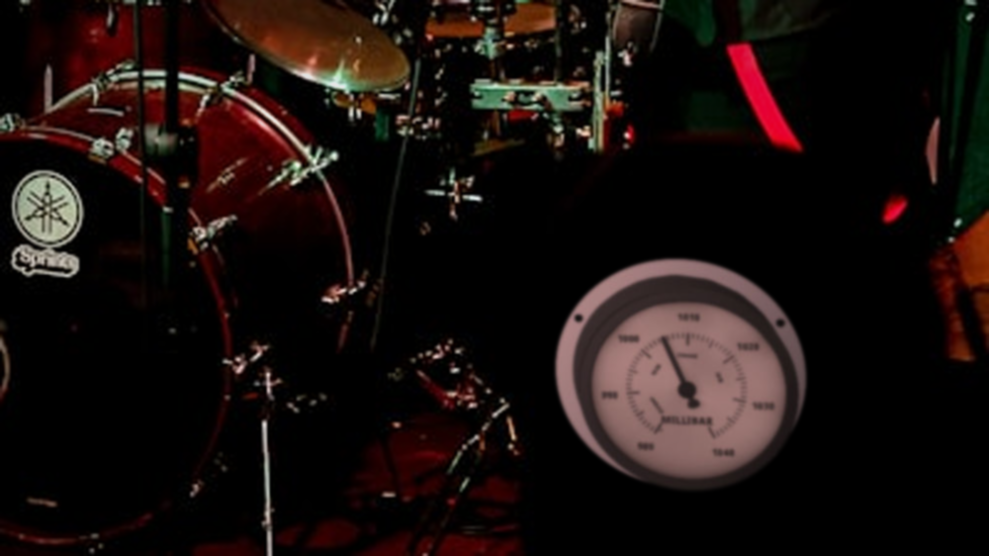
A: 1005 mbar
